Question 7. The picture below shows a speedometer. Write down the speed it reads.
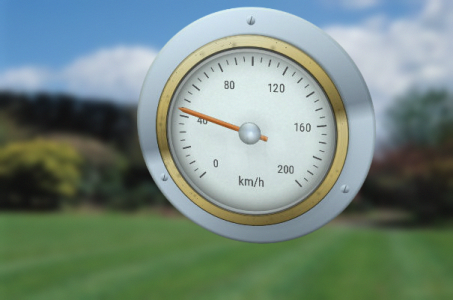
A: 45 km/h
